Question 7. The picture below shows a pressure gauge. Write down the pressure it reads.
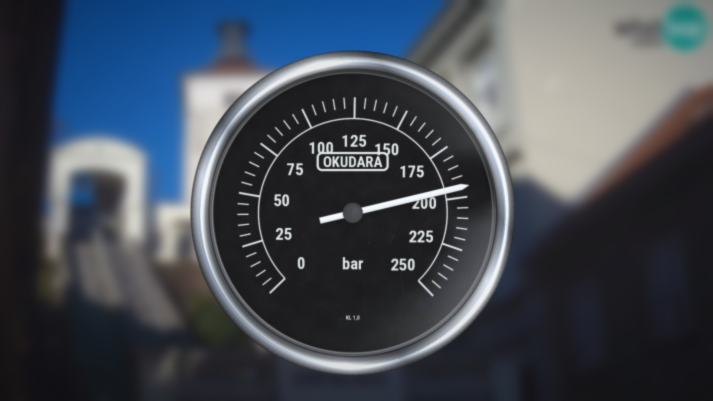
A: 195 bar
